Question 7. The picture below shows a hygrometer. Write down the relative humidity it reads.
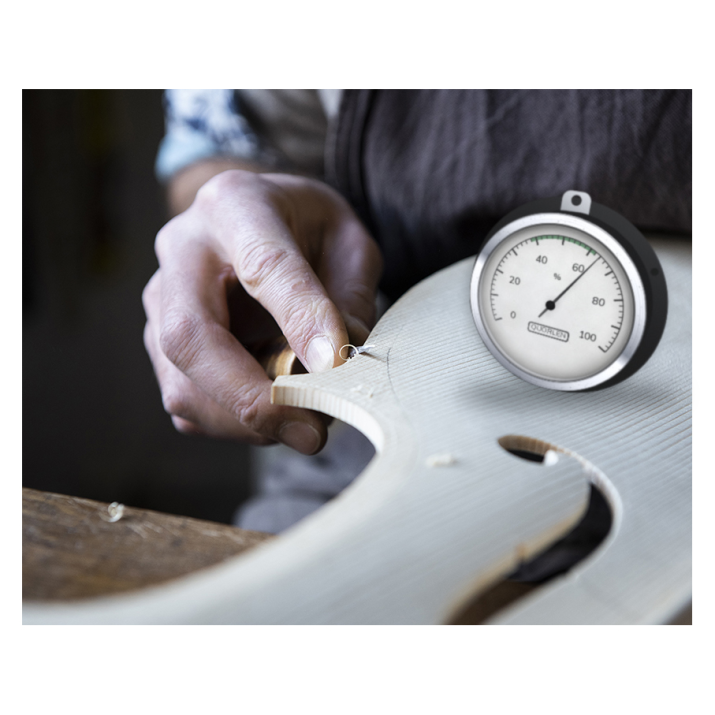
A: 64 %
